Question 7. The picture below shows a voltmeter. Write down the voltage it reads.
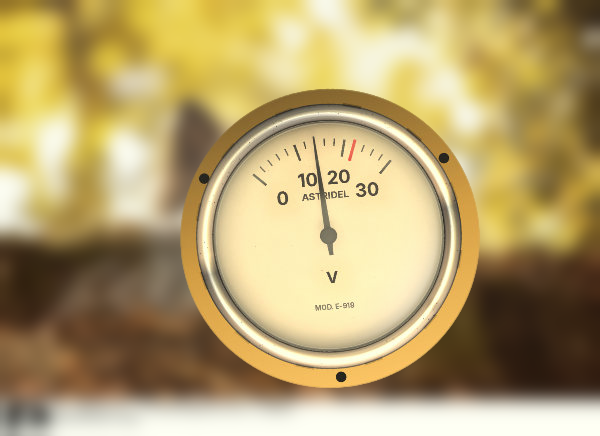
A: 14 V
